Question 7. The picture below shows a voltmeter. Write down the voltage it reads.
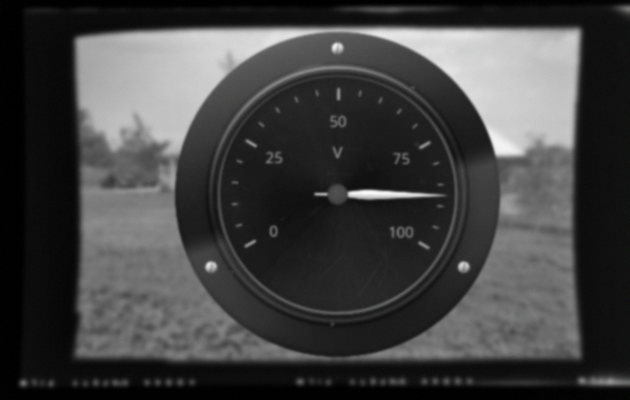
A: 87.5 V
